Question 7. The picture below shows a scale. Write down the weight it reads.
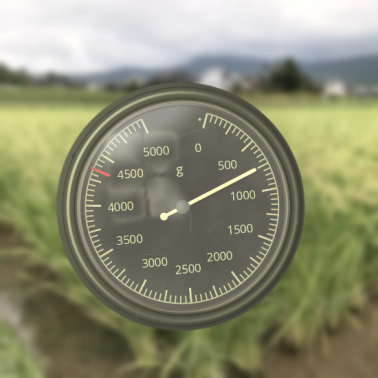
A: 750 g
